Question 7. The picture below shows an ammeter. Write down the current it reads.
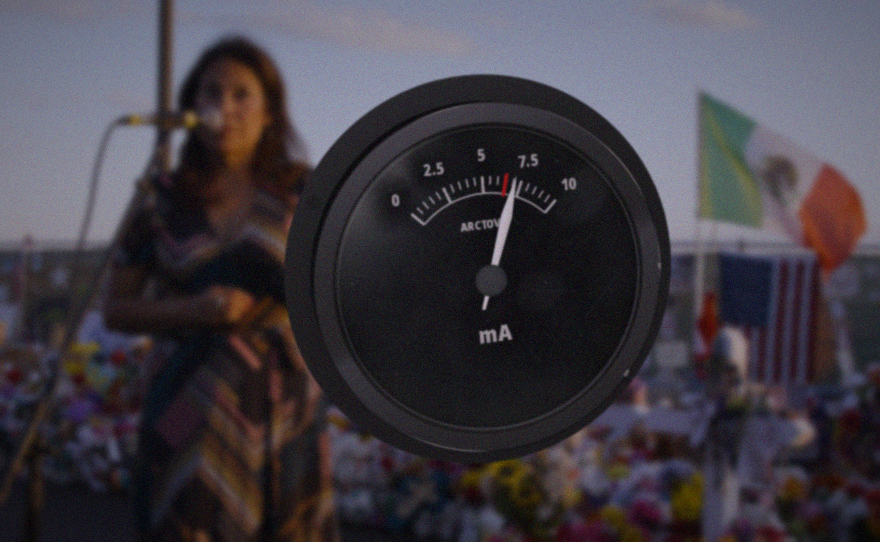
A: 7 mA
